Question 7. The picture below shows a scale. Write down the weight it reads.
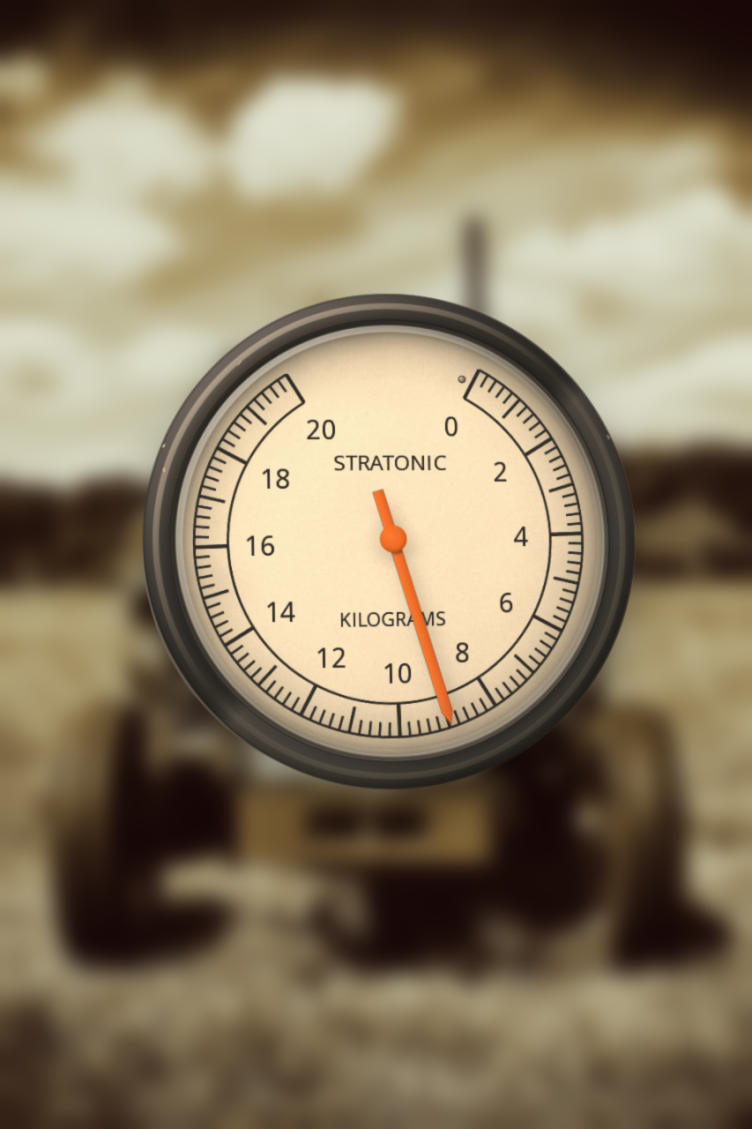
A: 9 kg
